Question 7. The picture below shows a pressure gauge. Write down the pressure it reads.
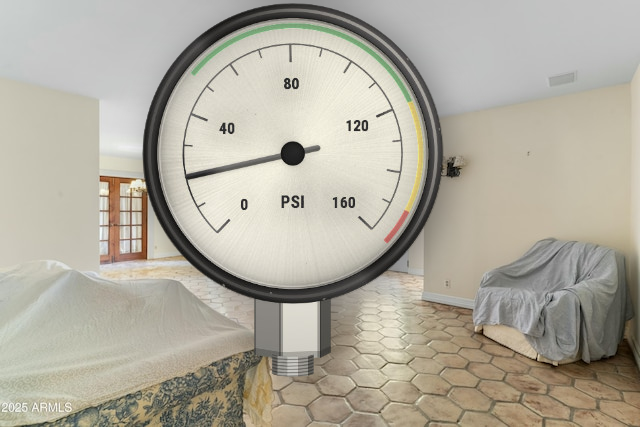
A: 20 psi
